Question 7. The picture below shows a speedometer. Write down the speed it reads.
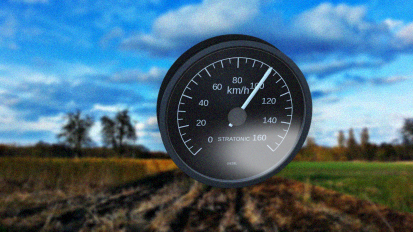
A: 100 km/h
